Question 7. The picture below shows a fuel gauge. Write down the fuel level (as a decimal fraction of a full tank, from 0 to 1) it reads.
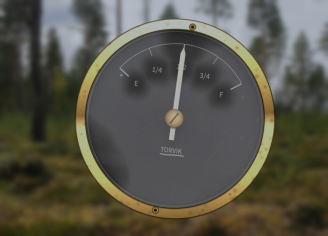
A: 0.5
